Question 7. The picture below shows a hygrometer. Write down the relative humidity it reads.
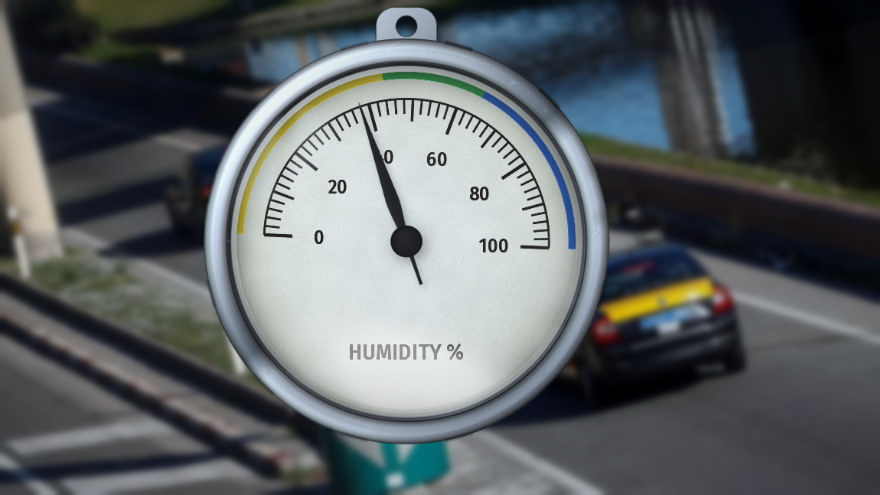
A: 38 %
